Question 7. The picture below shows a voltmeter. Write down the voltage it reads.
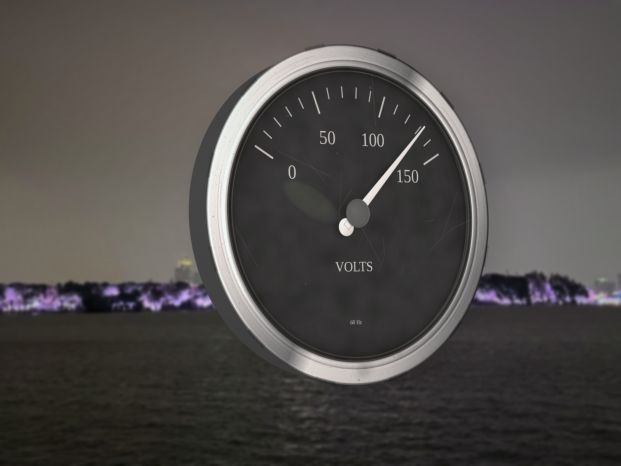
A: 130 V
